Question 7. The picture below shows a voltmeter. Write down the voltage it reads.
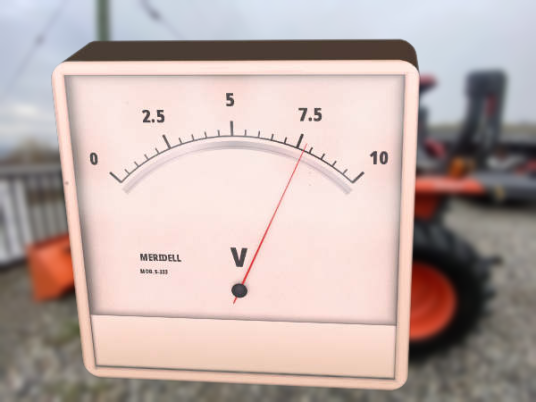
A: 7.75 V
